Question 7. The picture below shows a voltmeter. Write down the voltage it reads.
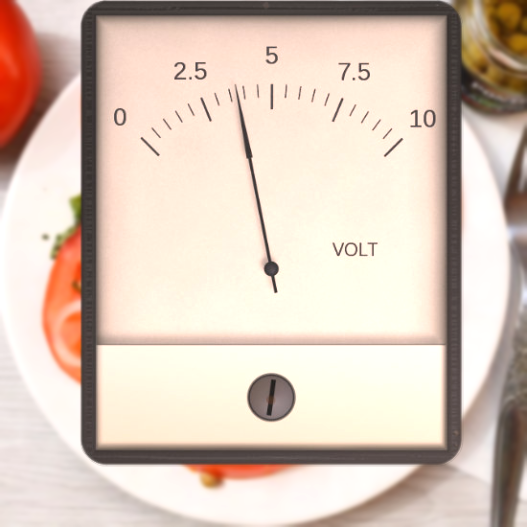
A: 3.75 V
